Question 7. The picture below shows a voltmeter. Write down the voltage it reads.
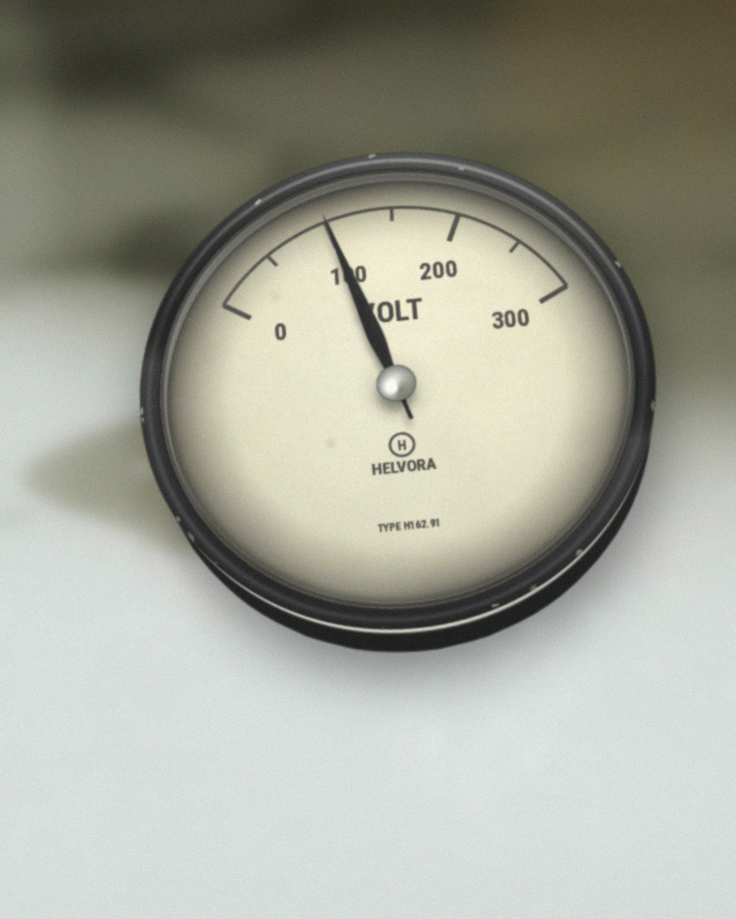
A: 100 V
